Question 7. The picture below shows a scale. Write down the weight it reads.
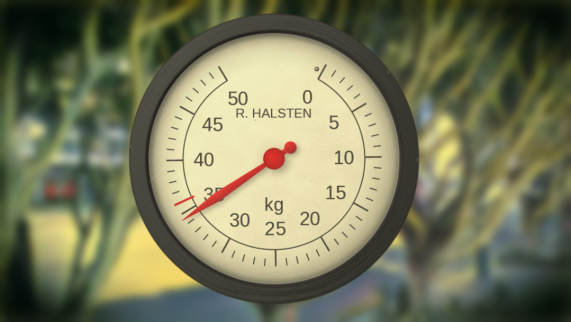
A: 34.5 kg
